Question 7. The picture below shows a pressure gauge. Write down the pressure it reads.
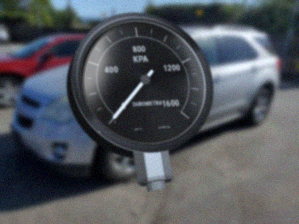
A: 0 kPa
